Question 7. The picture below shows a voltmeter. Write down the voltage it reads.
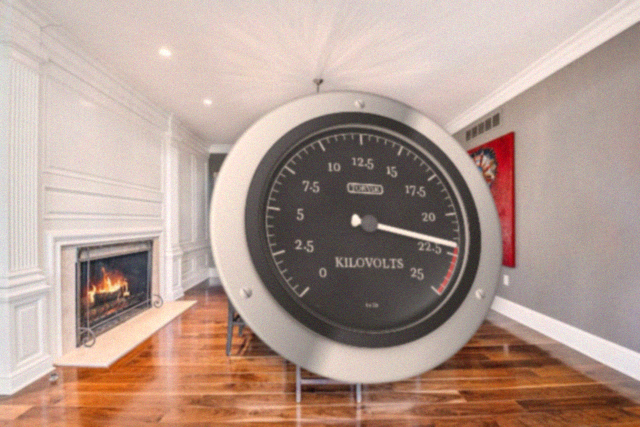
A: 22 kV
